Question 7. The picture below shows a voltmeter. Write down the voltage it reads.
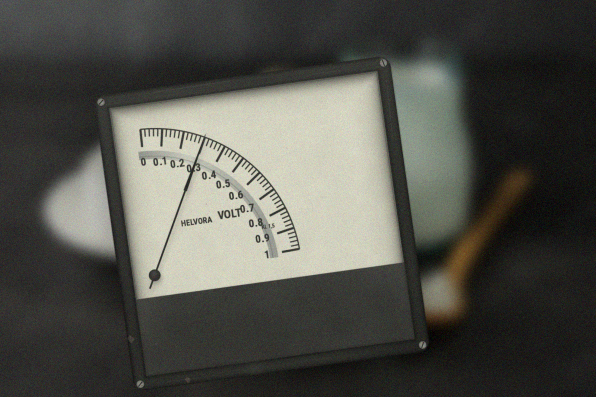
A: 0.3 V
